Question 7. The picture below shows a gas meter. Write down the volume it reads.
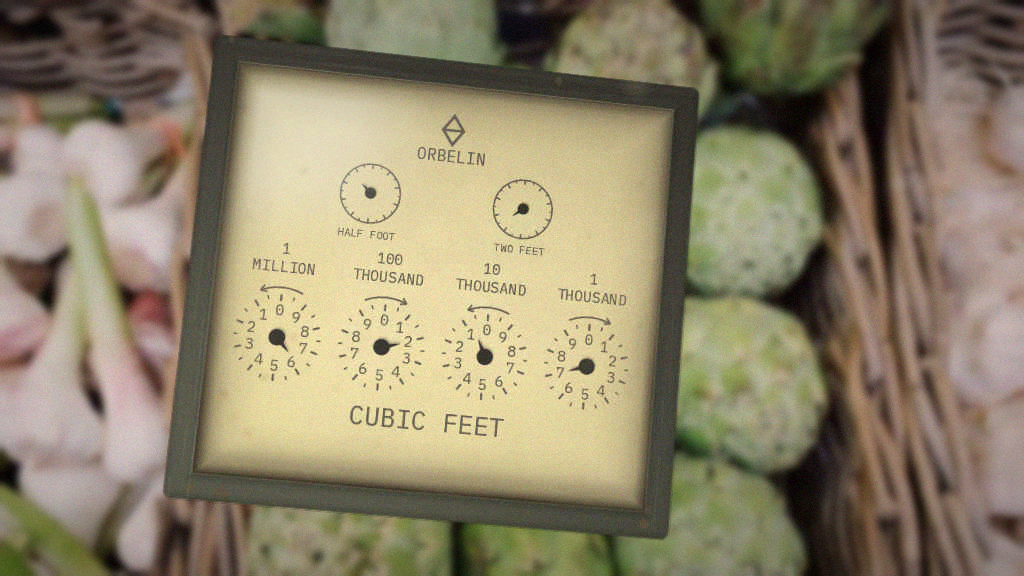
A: 620700 ft³
